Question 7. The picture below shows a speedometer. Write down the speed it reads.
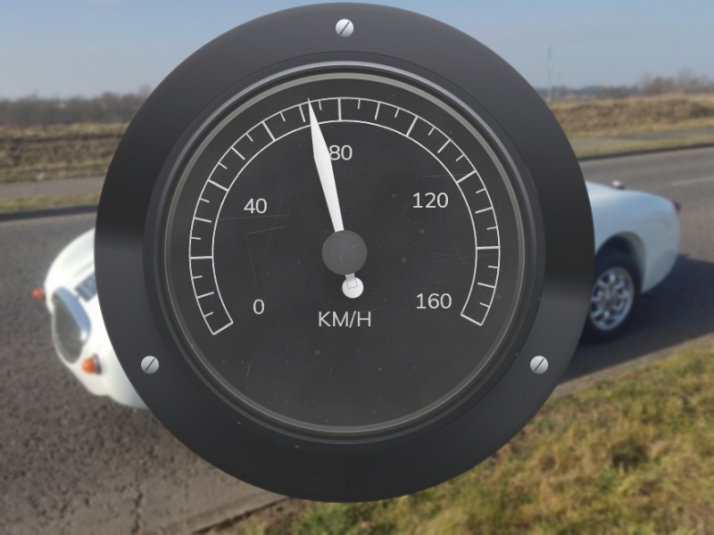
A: 72.5 km/h
